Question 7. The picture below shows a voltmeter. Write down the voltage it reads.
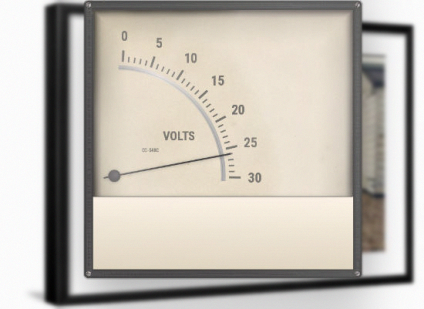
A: 26 V
